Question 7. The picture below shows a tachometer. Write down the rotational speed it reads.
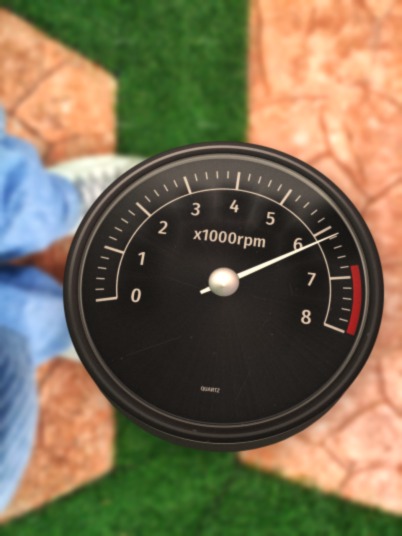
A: 6200 rpm
